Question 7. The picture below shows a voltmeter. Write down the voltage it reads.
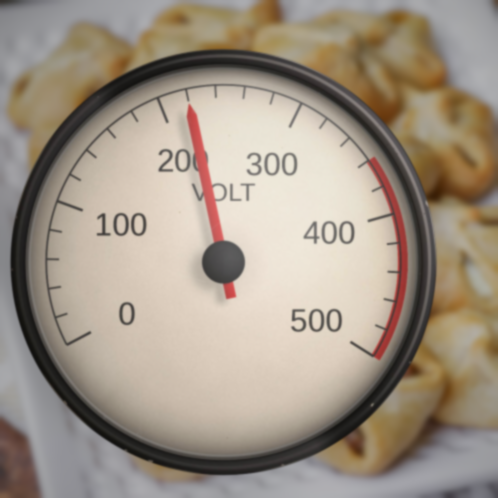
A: 220 V
